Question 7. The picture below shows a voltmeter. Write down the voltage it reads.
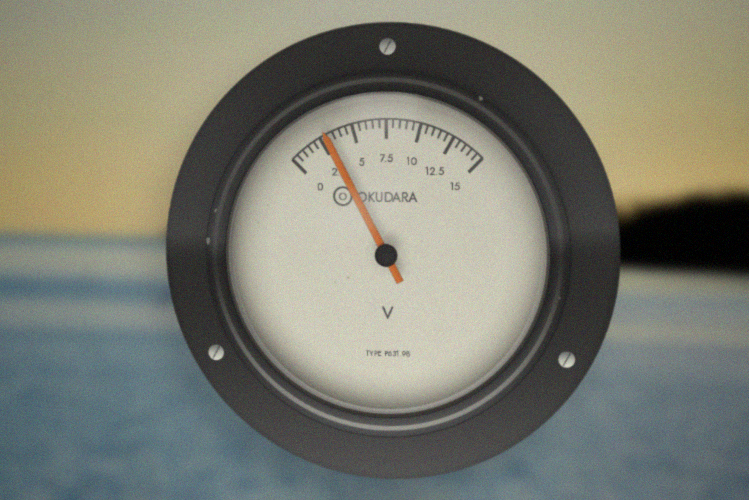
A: 3 V
